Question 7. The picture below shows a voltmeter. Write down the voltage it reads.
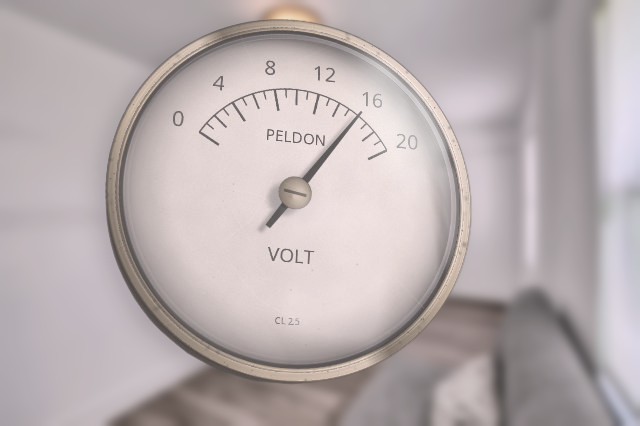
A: 16 V
